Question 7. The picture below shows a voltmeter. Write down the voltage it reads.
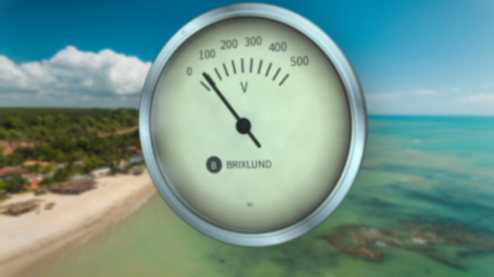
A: 50 V
